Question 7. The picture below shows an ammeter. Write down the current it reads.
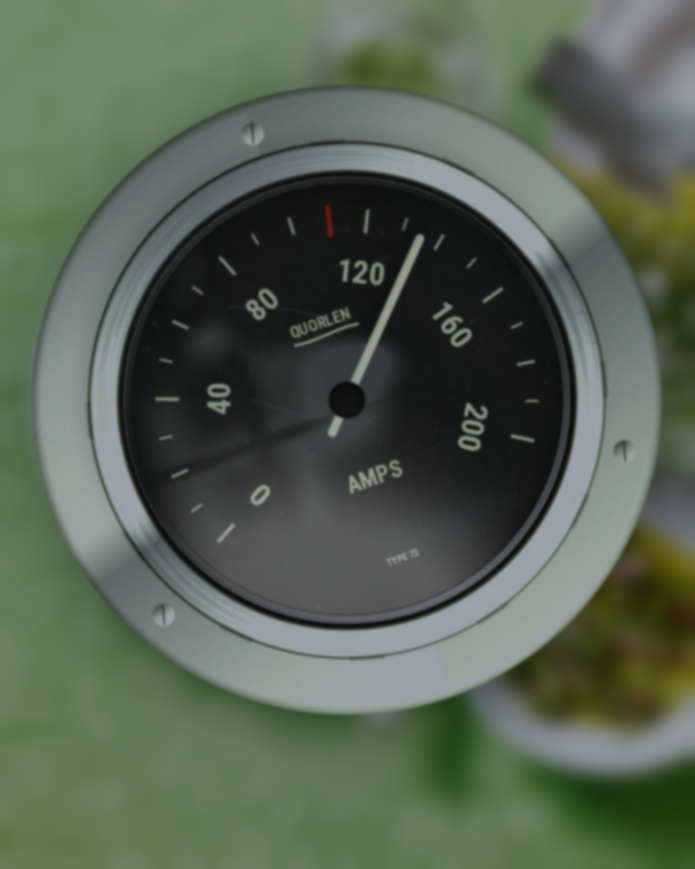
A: 135 A
